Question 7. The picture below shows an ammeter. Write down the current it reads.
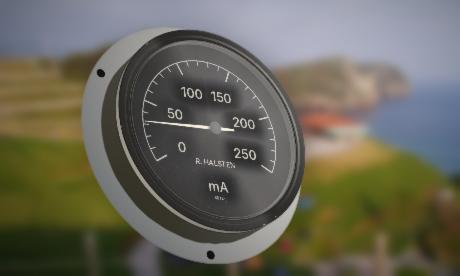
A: 30 mA
